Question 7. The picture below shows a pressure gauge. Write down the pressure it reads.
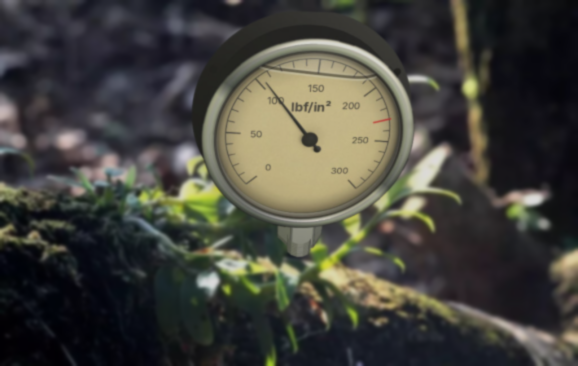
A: 105 psi
